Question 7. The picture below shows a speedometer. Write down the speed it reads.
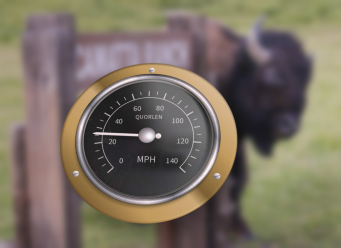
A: 25 mph
